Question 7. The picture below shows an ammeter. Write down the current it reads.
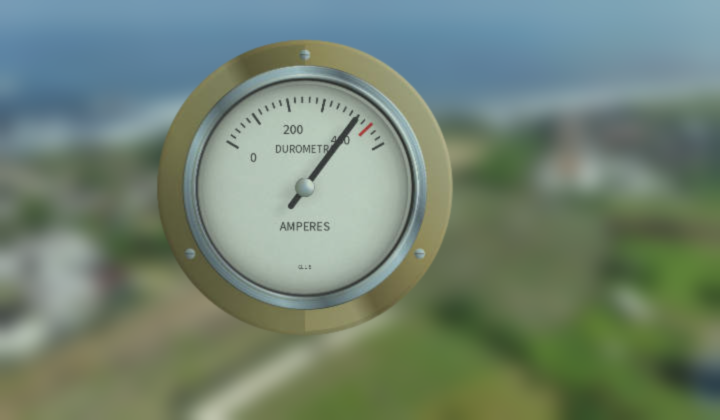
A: 400 A
